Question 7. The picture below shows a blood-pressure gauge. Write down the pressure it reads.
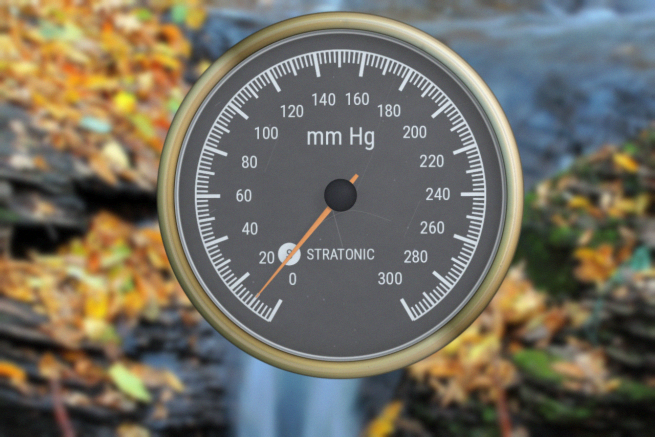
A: 10 mmHg
